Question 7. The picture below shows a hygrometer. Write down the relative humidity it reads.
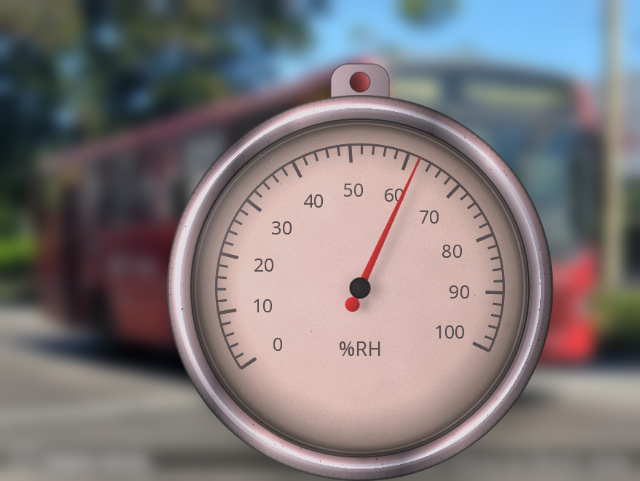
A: 62 %
